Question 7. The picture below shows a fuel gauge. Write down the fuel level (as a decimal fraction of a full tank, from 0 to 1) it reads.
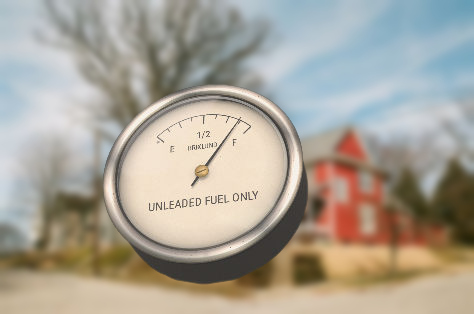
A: 0.875
